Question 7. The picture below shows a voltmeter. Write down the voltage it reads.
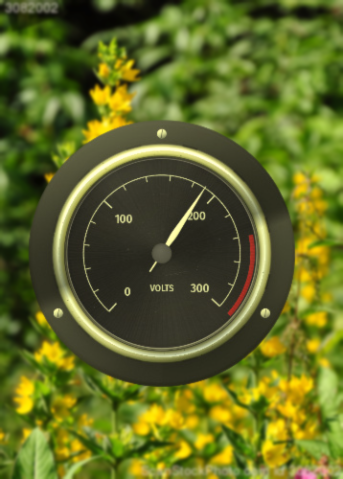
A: 190 V
